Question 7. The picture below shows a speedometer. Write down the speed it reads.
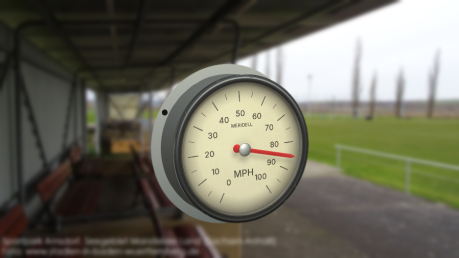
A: 85 mph
